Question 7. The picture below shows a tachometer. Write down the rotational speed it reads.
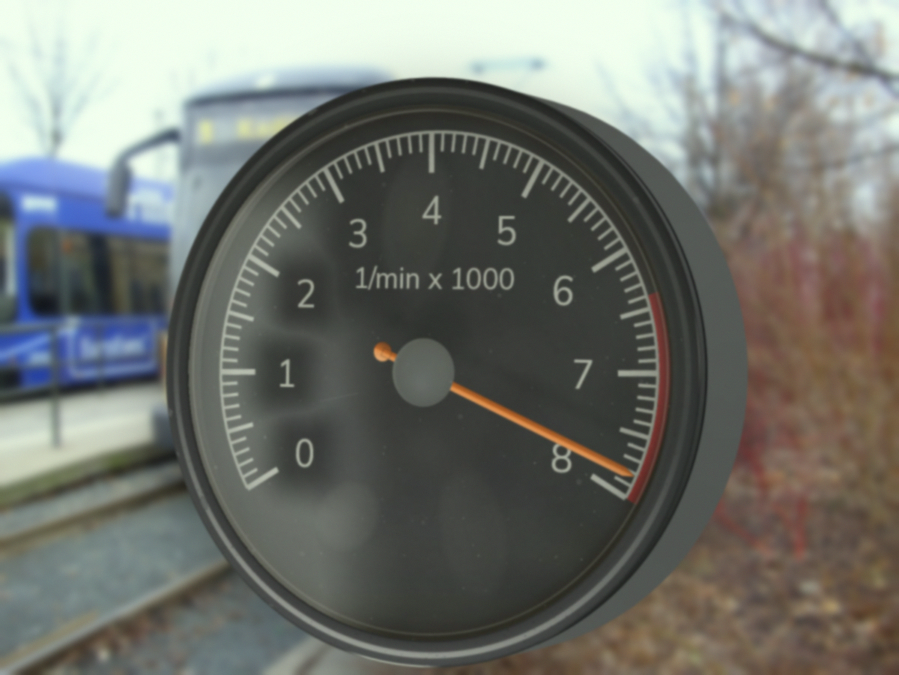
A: 7800 rpm
